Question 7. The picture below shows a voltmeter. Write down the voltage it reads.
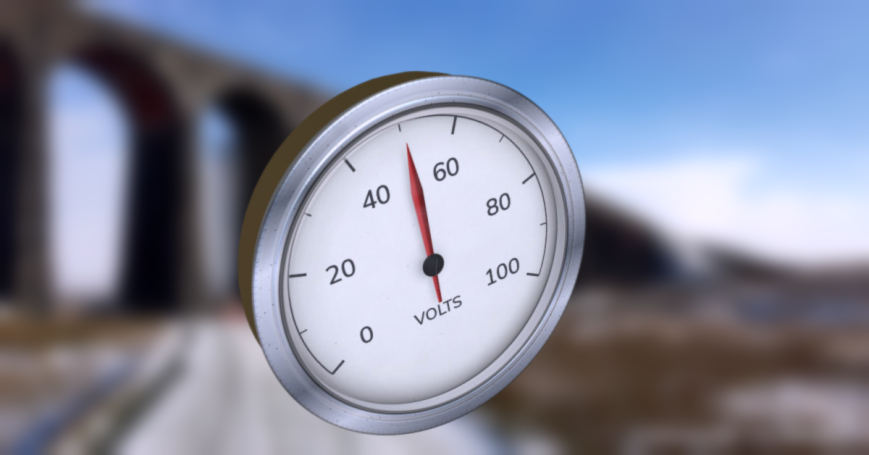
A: 50 V
